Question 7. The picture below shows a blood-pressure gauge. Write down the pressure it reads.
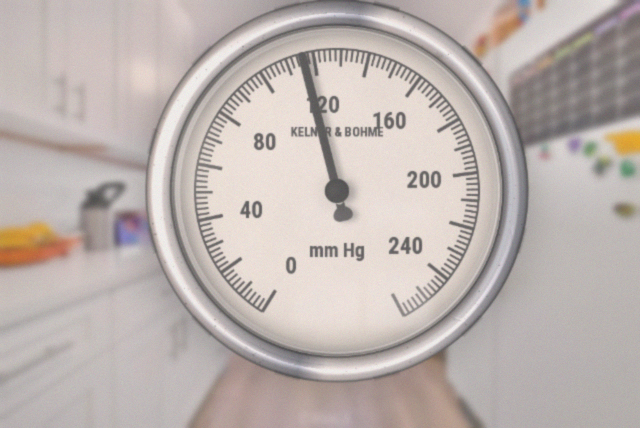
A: 116 mmHg
